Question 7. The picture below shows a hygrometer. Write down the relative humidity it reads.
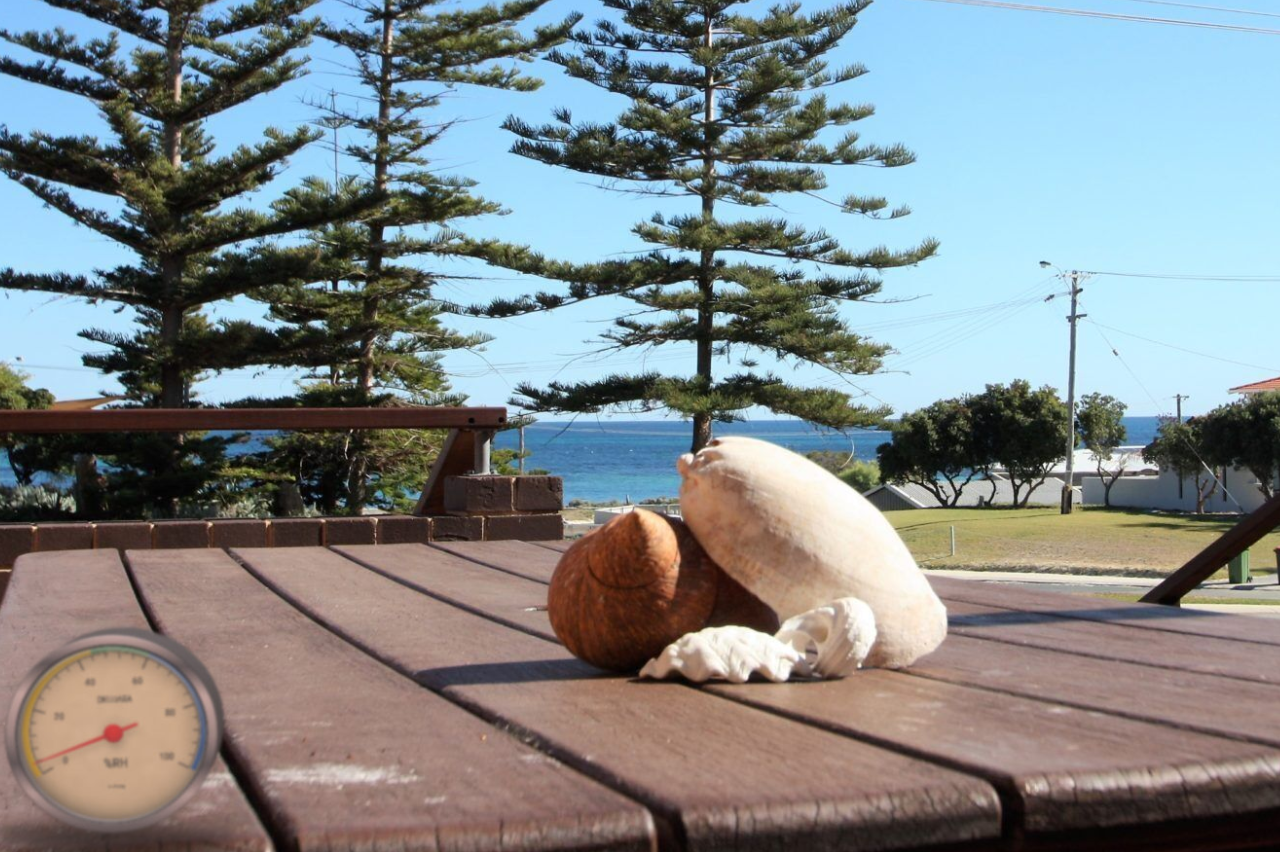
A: 4 %
